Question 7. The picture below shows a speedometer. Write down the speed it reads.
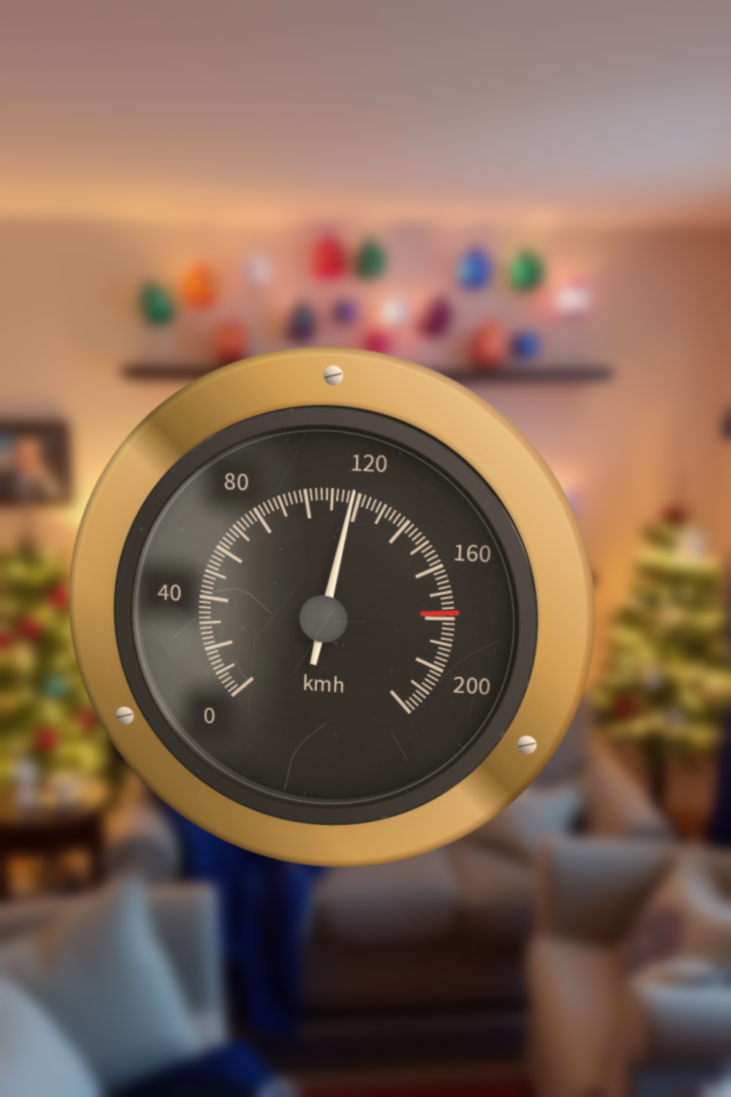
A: 118 km/h
